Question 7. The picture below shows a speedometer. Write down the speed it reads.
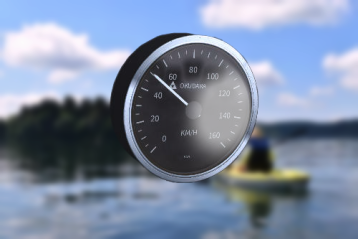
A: 50 km/h
